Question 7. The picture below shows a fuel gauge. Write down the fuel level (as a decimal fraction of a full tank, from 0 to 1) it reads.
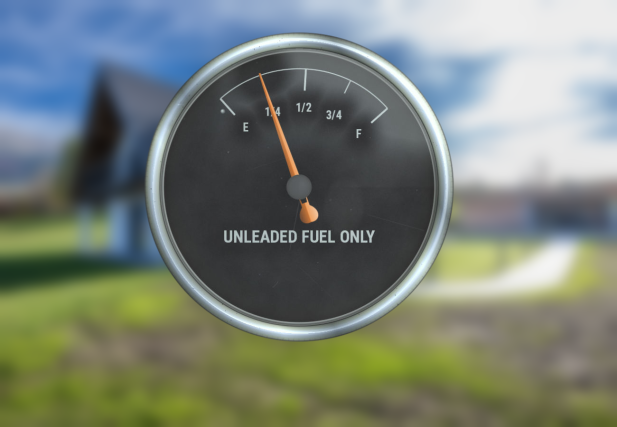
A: 0.25
